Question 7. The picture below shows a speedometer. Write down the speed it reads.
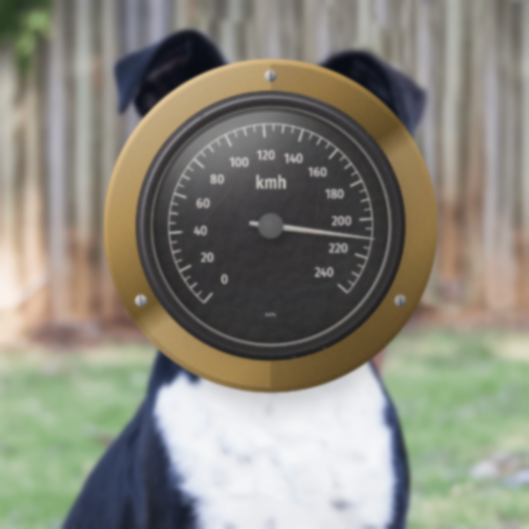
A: 210 km/h
